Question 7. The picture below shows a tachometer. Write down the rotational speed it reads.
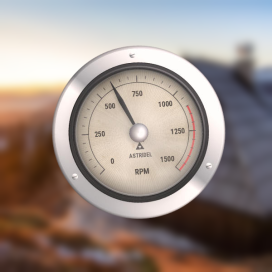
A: 600 rpm
